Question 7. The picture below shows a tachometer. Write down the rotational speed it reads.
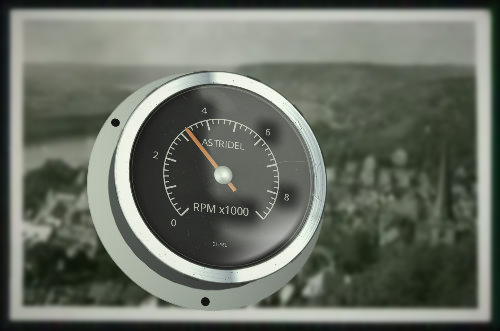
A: 3200 rpm
